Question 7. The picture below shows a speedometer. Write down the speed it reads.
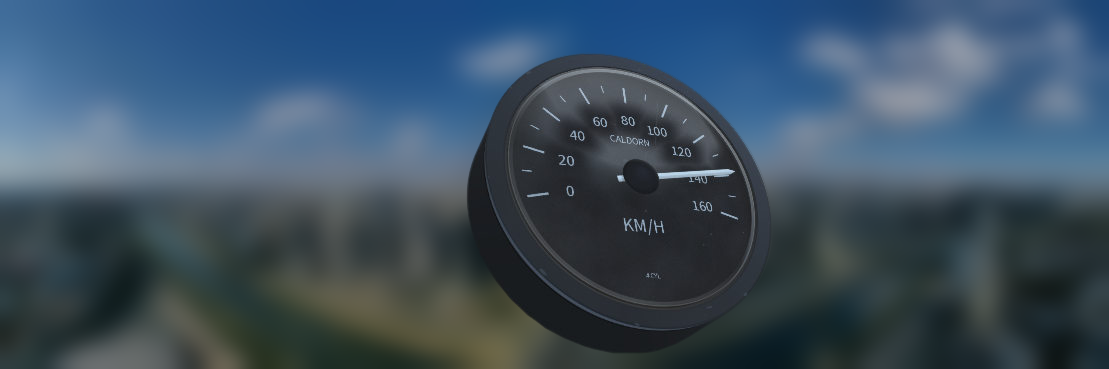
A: 140 km/h
